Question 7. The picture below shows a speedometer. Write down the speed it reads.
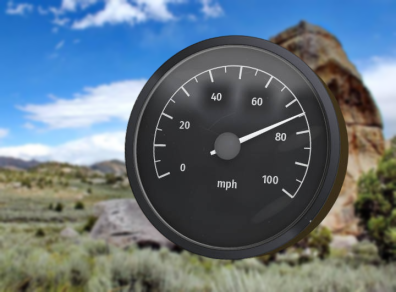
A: 75 mph
